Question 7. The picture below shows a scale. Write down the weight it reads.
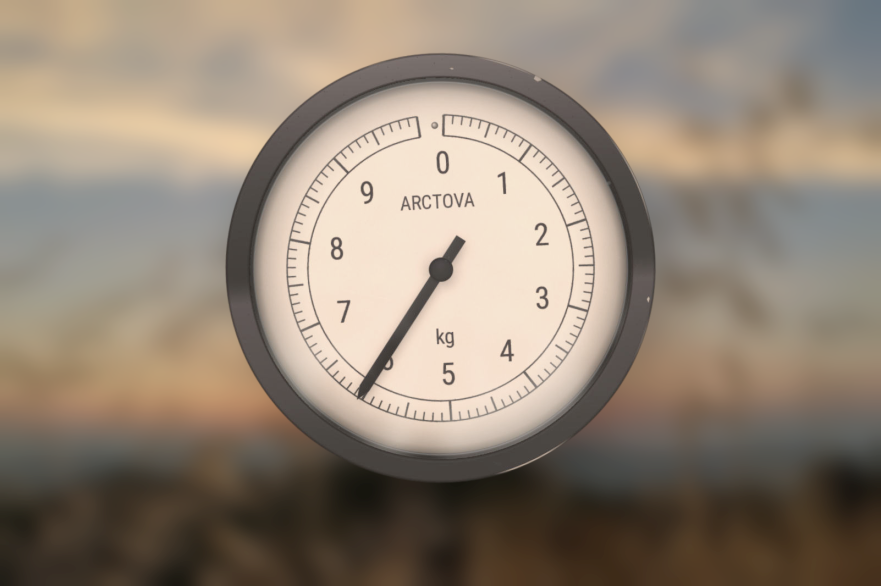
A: 6.05 kg
